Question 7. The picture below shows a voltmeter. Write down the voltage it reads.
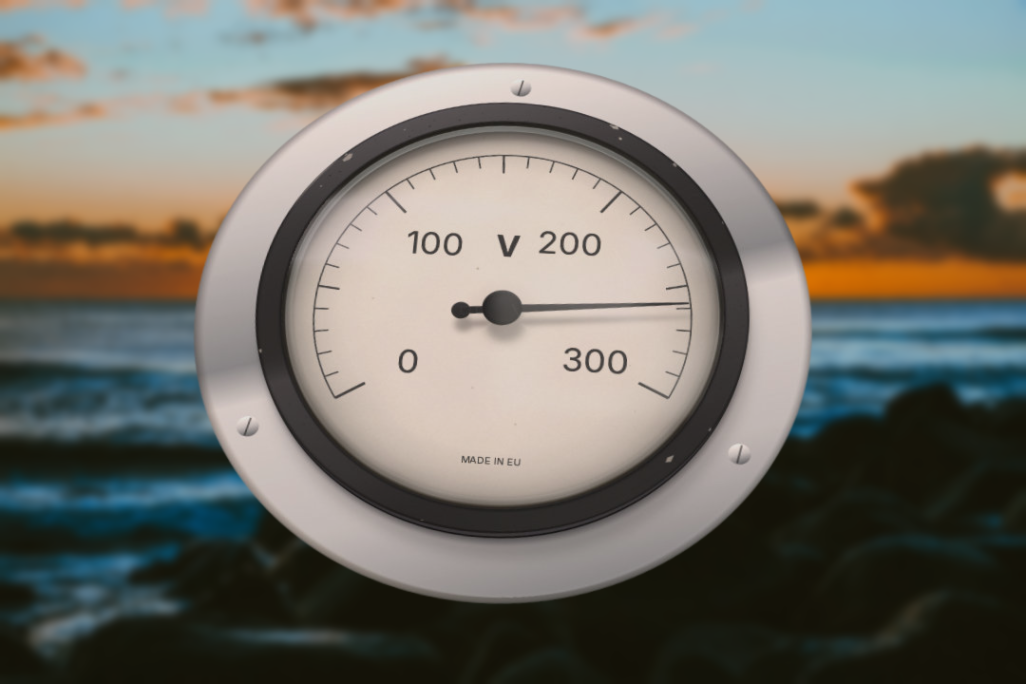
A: 260 V
